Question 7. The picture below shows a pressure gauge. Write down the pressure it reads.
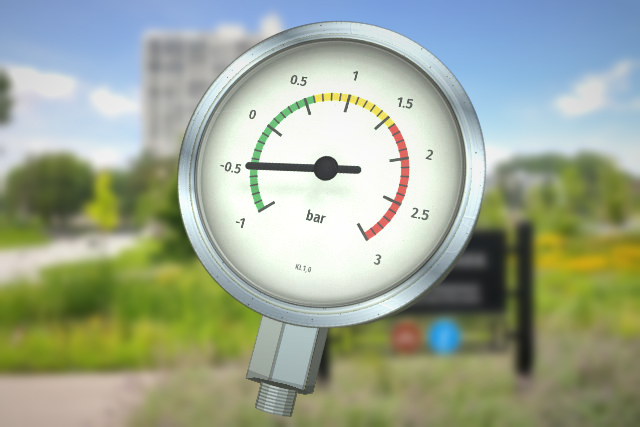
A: -0.5 bar
